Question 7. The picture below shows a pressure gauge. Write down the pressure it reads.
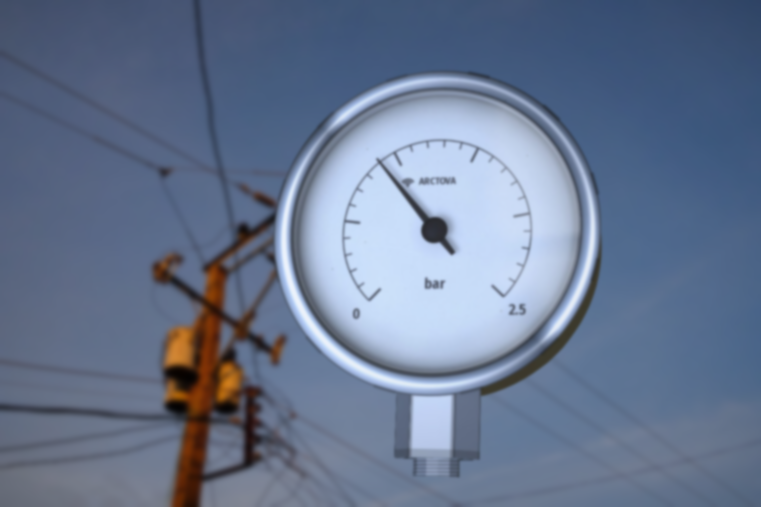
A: 0.9 bar
